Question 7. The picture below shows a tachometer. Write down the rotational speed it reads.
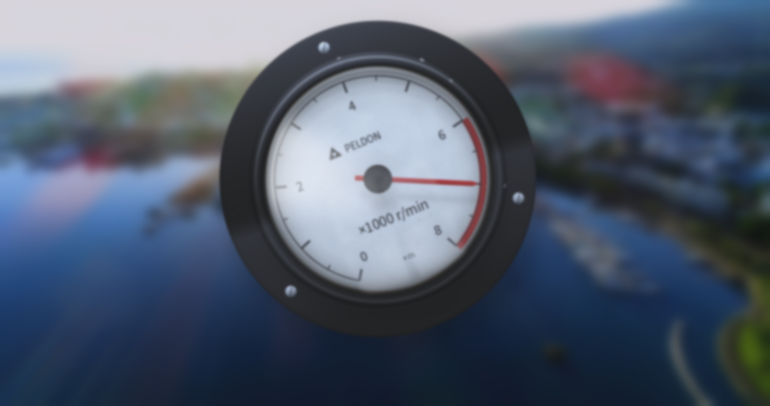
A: 7000 rpm
